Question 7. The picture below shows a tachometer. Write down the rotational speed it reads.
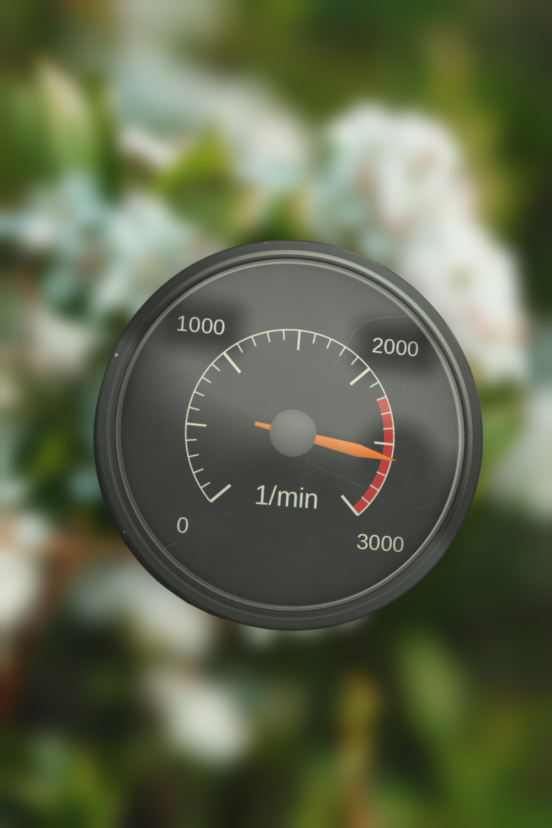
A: 2600 rpm
